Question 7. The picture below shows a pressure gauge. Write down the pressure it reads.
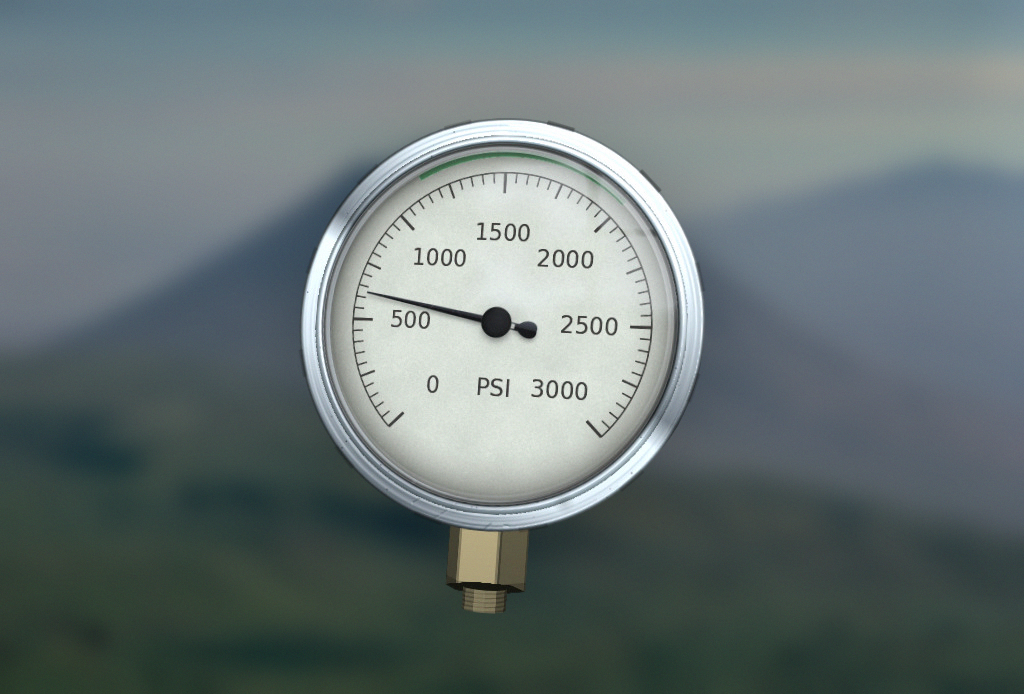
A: 625 psi
